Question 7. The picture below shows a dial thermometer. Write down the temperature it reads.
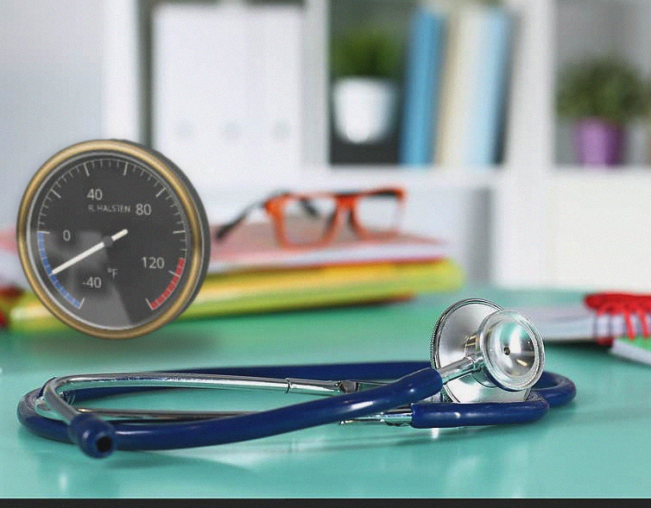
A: -20 °F
